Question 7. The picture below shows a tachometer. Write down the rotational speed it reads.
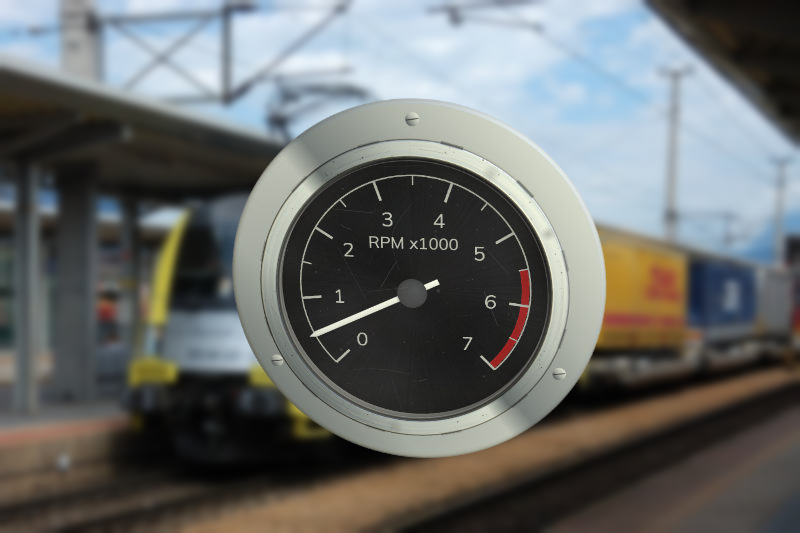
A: 500 rpm
